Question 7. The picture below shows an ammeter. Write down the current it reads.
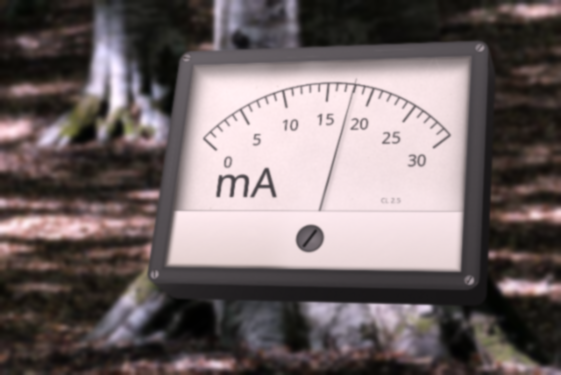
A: 18 mA
